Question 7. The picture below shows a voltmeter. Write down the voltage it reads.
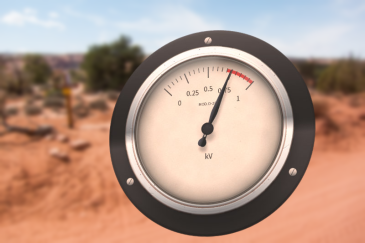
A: 0.75 kV
